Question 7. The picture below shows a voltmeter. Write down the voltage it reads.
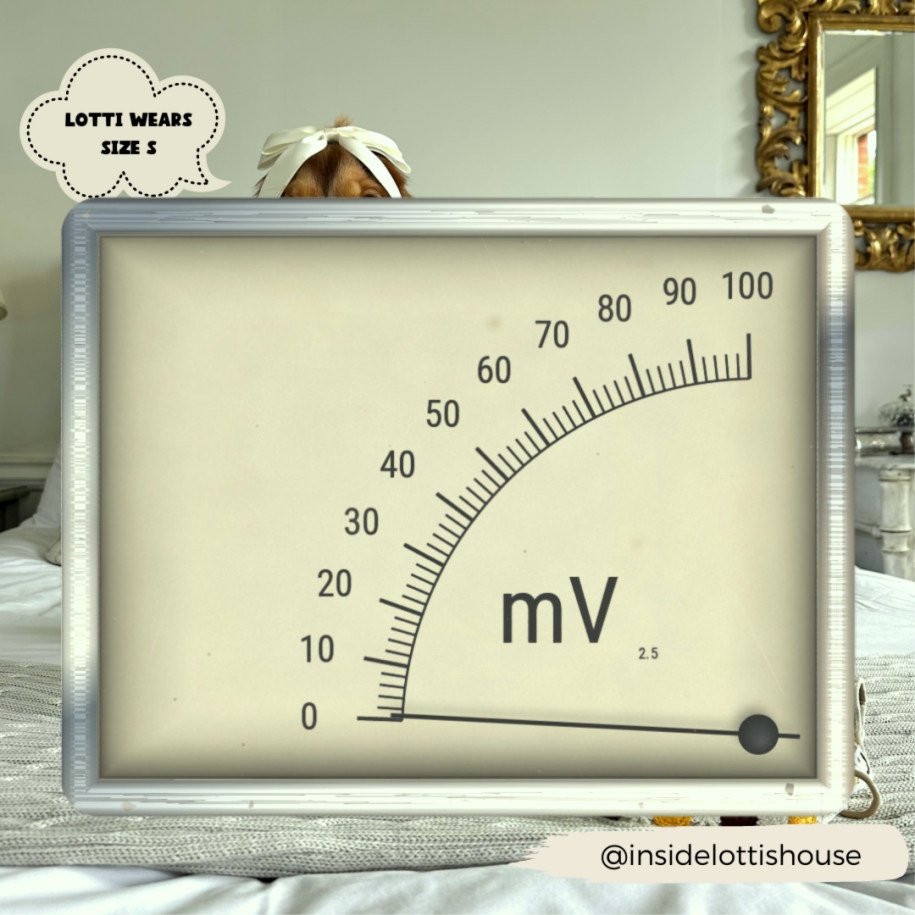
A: 1 mV
